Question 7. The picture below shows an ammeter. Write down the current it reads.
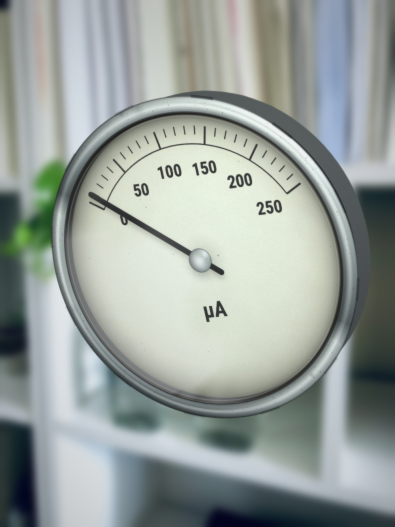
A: 10 µA
